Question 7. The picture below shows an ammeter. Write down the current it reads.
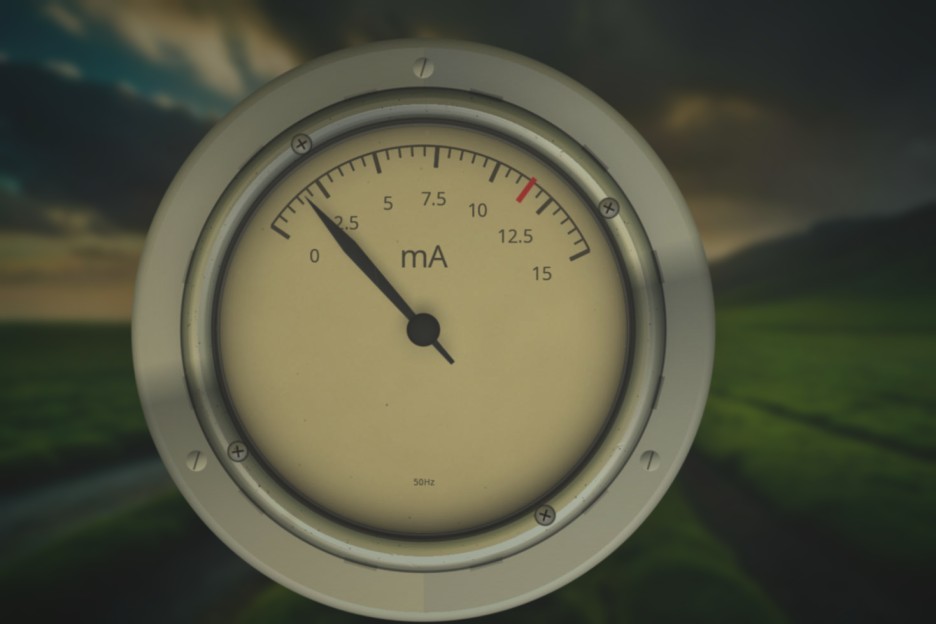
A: 1.75 mA
